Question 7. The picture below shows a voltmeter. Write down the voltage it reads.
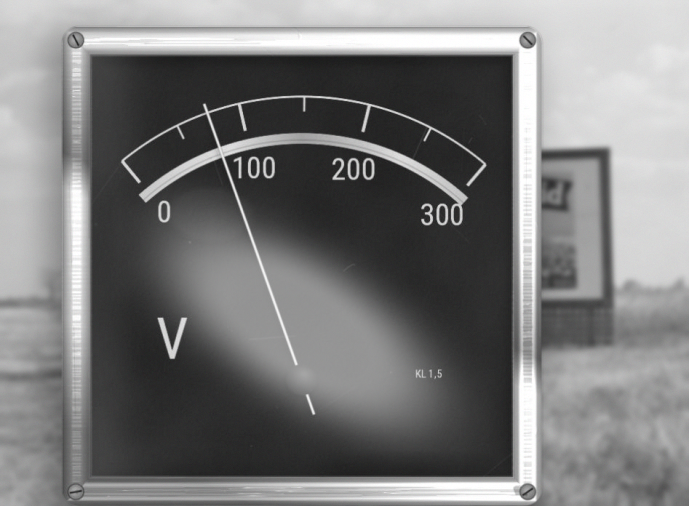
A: 75 V
